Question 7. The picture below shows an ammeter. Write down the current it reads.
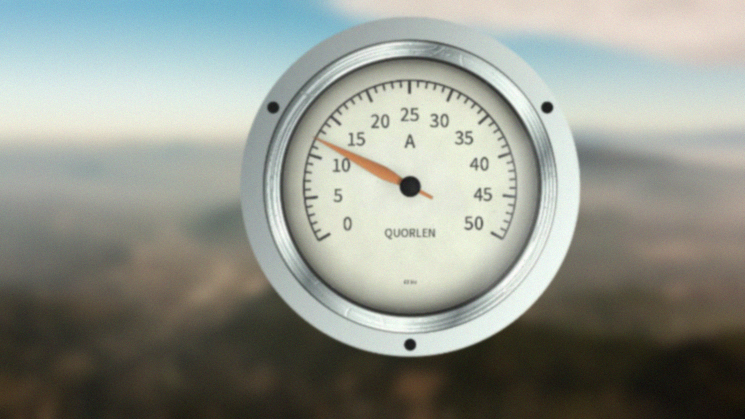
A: 12 A
